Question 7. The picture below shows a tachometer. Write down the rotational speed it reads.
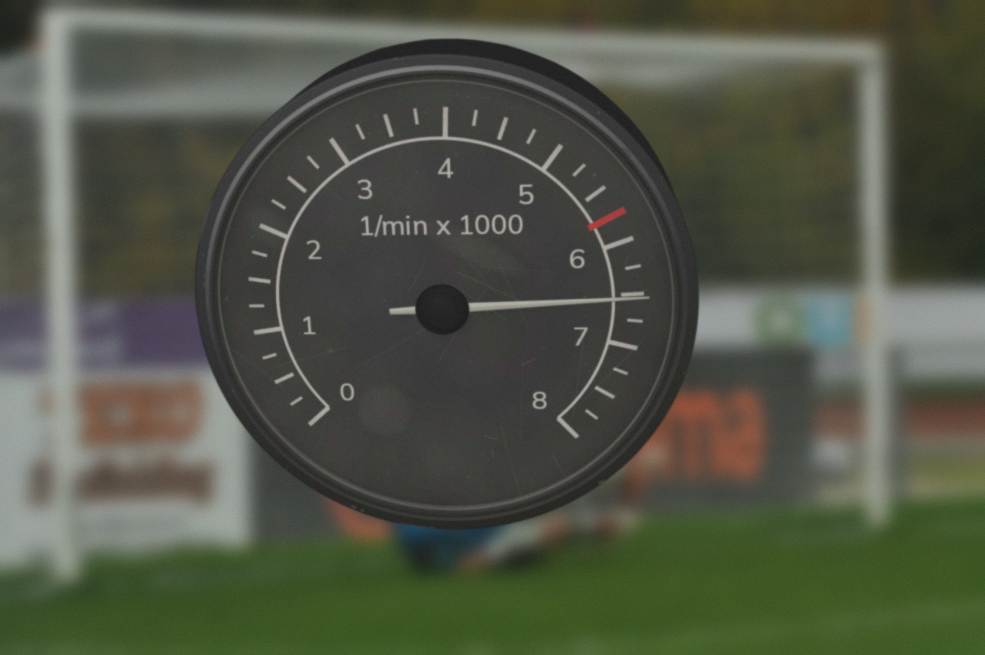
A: 6500 rpm
